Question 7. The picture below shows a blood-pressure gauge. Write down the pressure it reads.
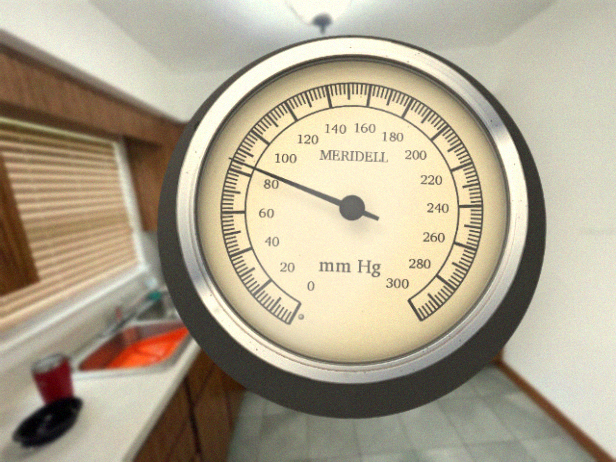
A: 84 mmHg
